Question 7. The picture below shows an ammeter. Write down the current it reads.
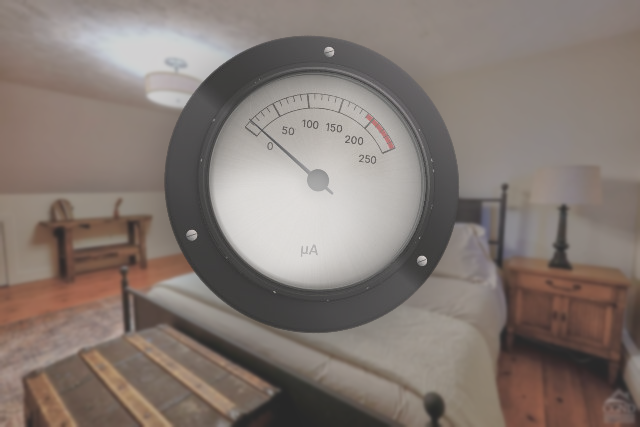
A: 10 µA
